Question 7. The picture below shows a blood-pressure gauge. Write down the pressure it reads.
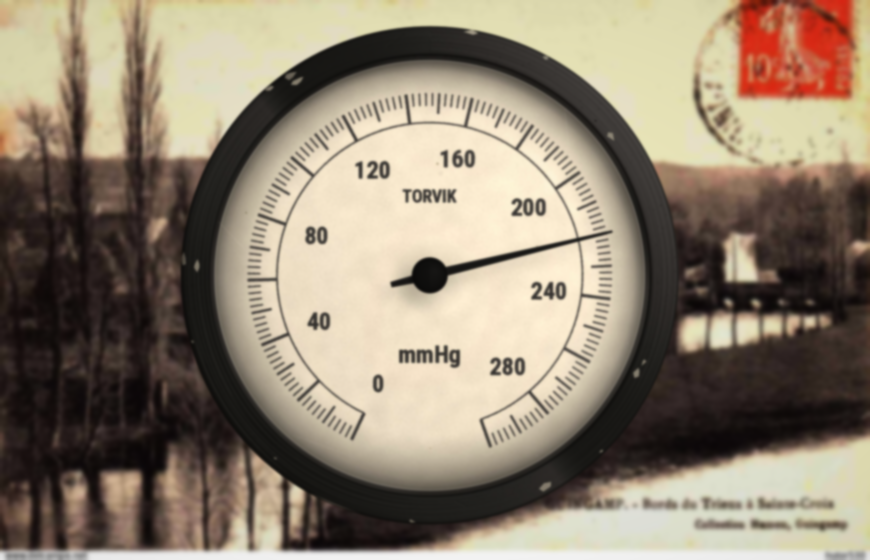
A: 220 mmHg
